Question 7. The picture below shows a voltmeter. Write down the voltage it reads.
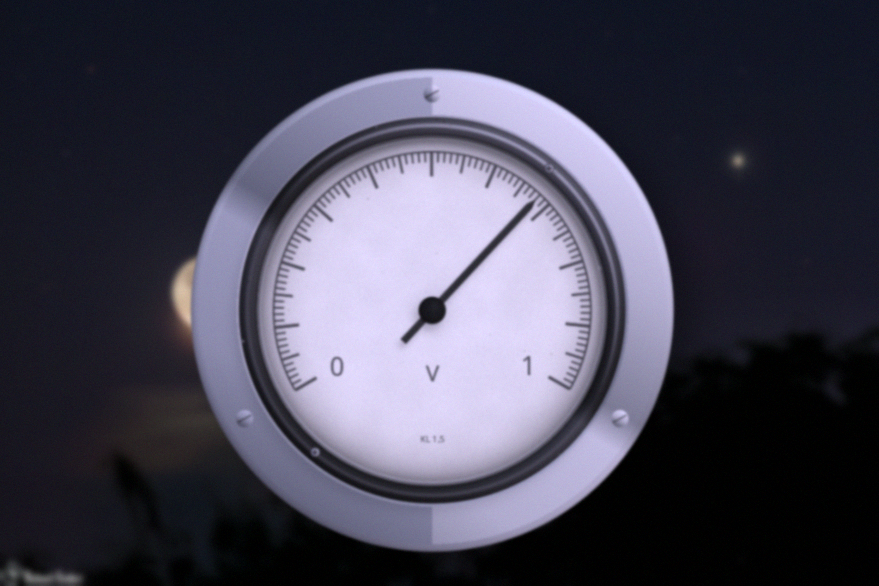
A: 0.68 V
